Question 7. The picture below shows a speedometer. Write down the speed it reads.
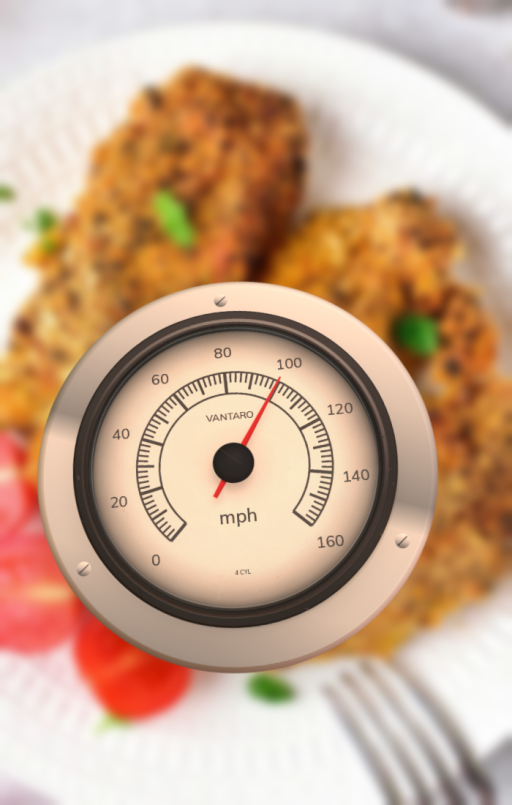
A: 100 mph
